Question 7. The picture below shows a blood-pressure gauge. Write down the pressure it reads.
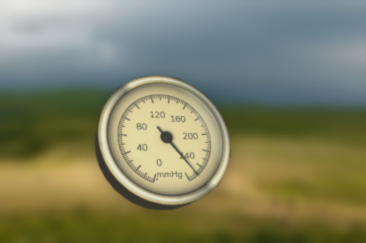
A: 250 mmHg
